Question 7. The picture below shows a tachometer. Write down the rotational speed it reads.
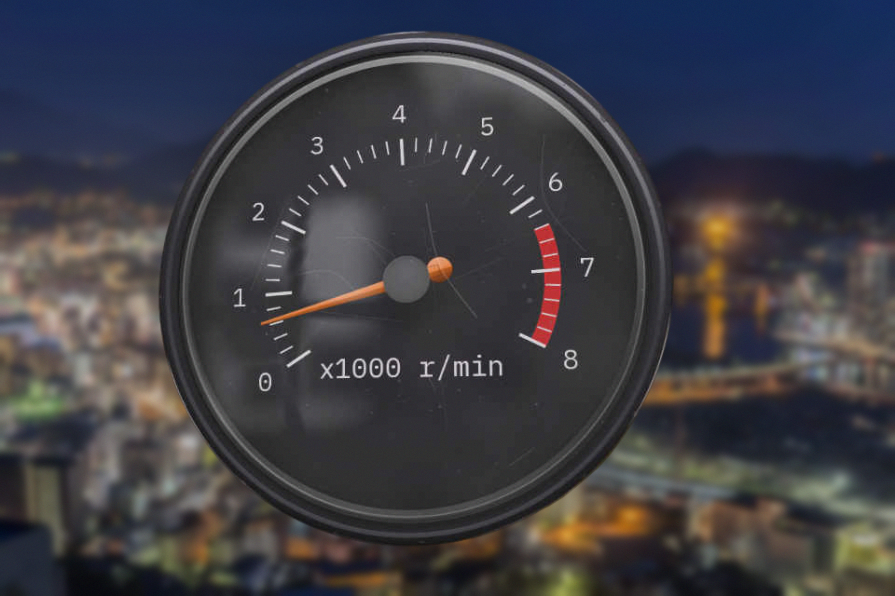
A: 600 rpm
